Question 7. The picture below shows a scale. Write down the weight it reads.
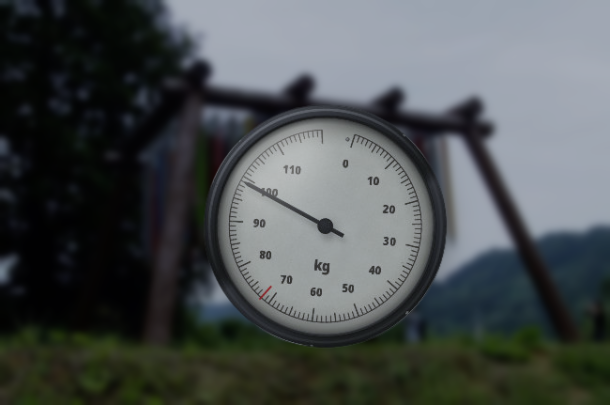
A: 99 kg
